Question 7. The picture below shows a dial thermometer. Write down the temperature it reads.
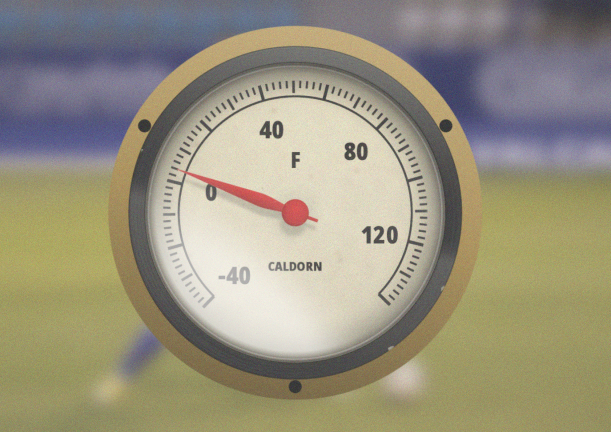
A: 4 °F
